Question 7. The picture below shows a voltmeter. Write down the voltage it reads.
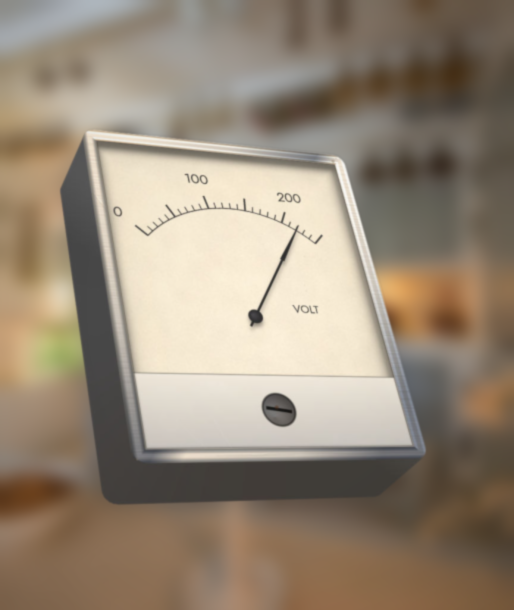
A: 220 V
